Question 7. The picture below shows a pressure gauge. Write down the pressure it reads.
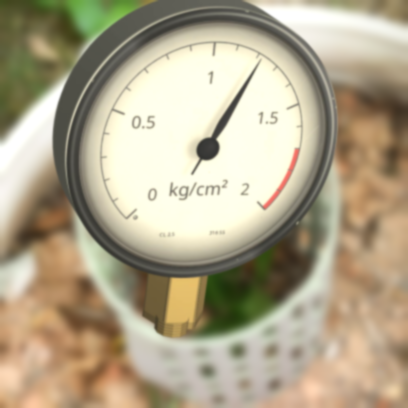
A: 1.2 kg/cm²
